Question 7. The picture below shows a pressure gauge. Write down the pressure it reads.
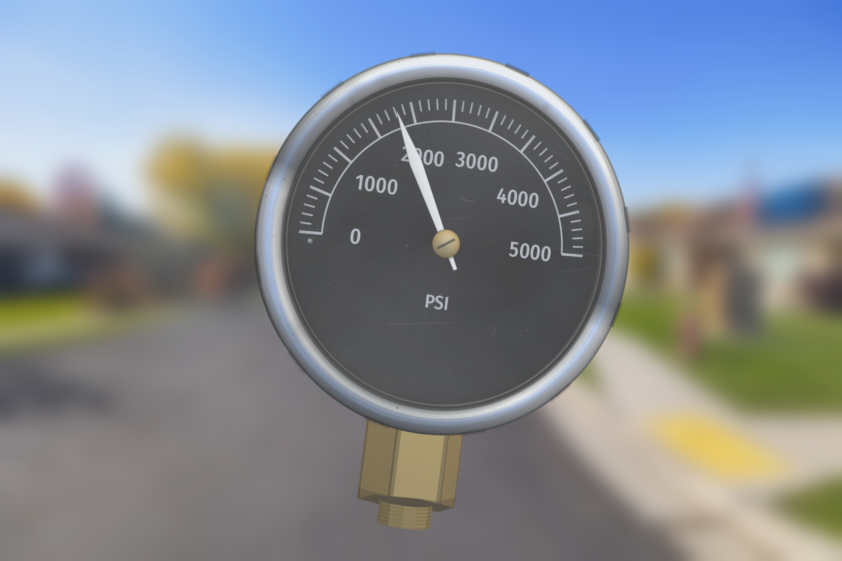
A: 1800 psi
